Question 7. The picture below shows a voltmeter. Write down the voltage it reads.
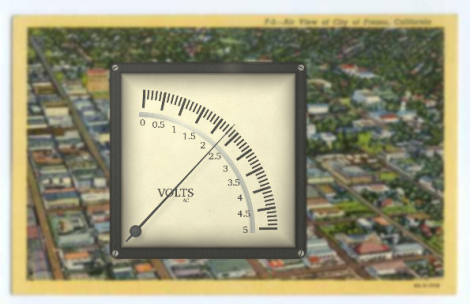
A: 2.3 V
